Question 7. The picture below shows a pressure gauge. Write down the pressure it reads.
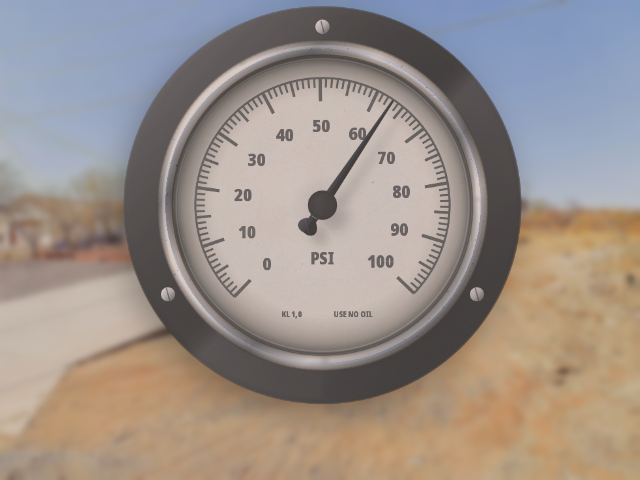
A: 63 psi
